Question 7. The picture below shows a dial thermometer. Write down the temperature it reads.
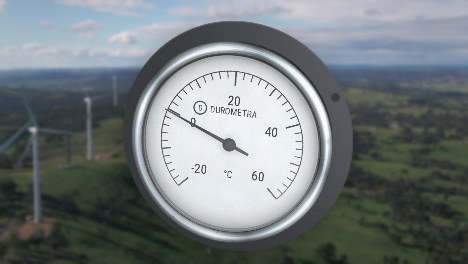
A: 0 °C
